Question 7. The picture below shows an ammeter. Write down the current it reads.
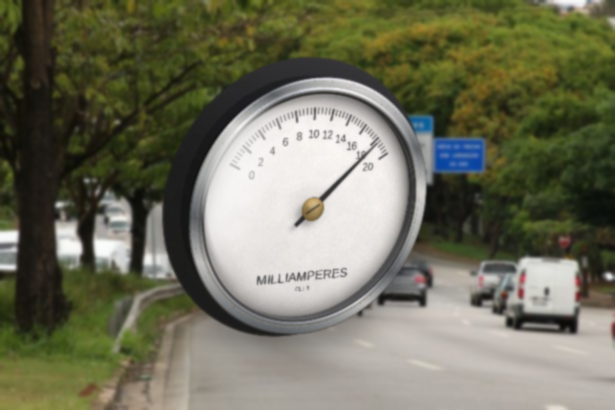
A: 18 mA
